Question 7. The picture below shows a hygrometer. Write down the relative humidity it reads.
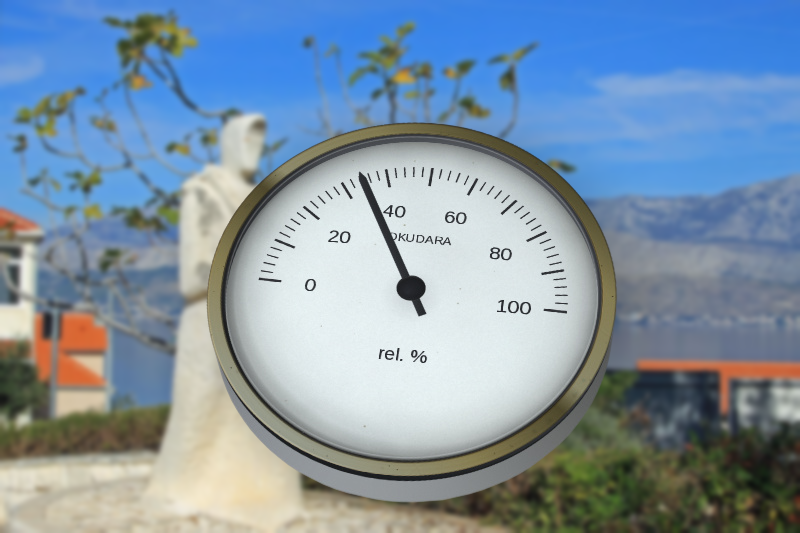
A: 34 %
